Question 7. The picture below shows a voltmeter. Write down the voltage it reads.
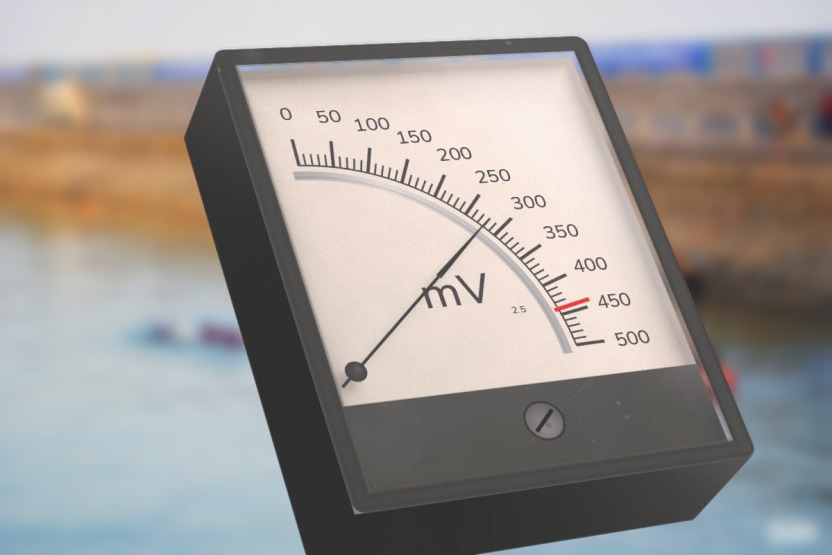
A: 280 mV
